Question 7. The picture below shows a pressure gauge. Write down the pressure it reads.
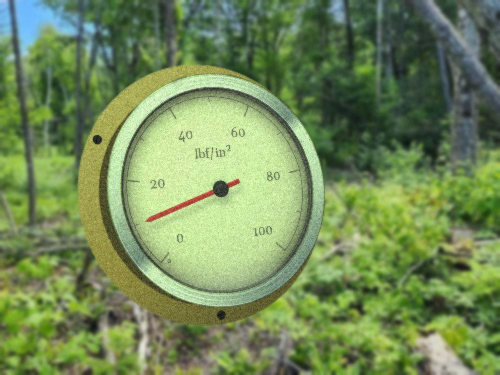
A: 10 psi
